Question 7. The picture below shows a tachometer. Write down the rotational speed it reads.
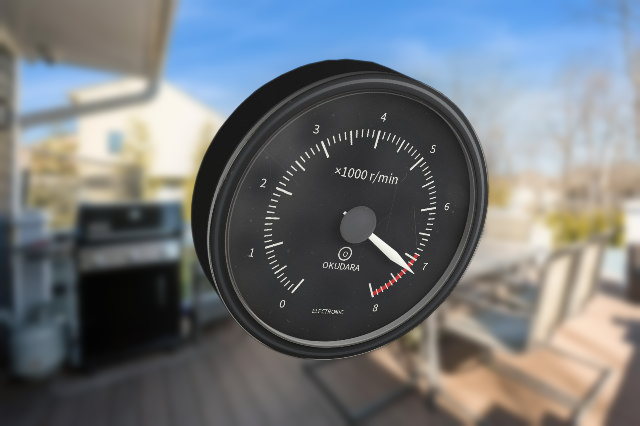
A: 7200 rpm
